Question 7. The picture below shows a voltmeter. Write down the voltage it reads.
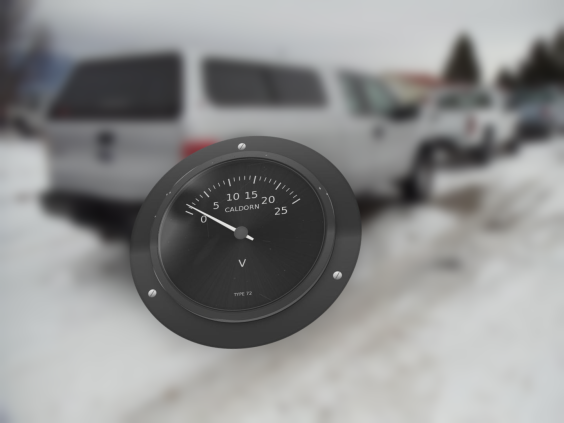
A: 1 V
